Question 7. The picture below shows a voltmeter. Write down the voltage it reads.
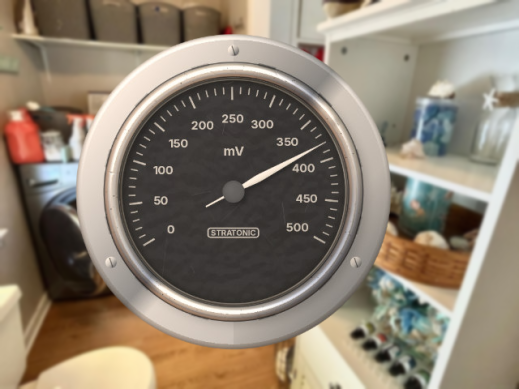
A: 380 mV
